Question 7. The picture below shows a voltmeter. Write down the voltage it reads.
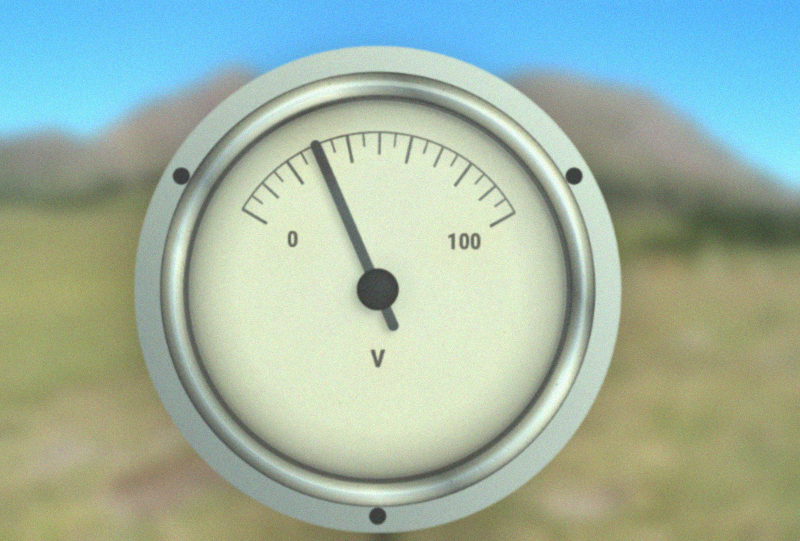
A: 30 V
